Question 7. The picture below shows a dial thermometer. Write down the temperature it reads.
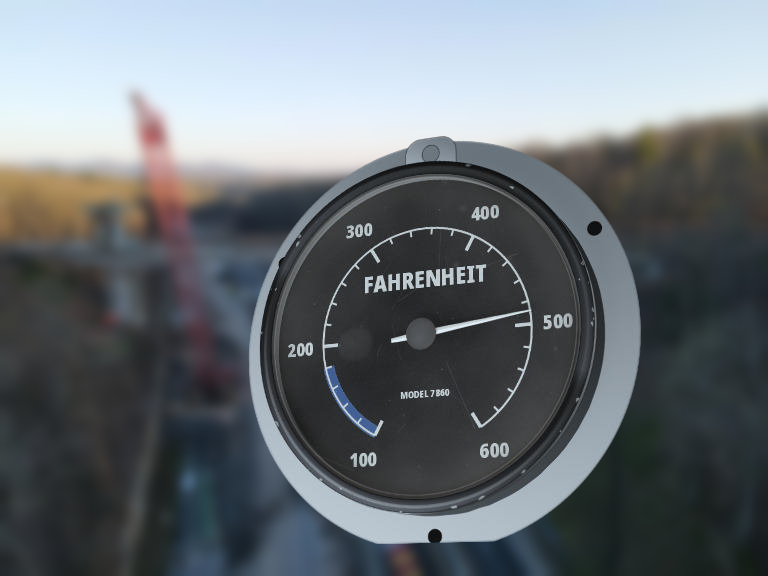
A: 490 °F
